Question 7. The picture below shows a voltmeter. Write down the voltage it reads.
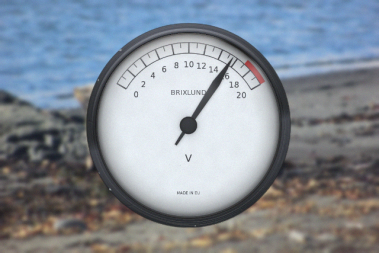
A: 15.5 V
